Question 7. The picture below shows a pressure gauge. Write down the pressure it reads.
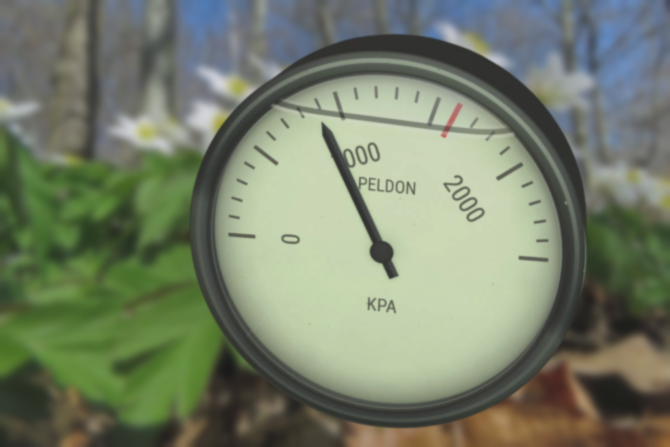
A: 900 kPa
